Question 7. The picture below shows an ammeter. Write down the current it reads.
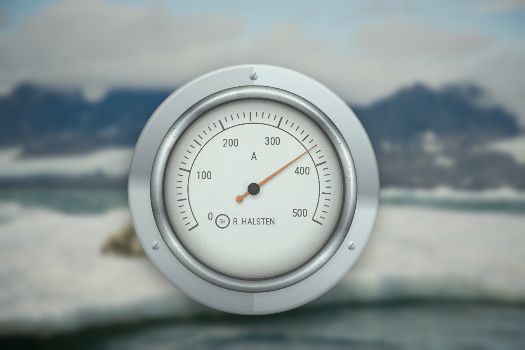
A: 370 A
